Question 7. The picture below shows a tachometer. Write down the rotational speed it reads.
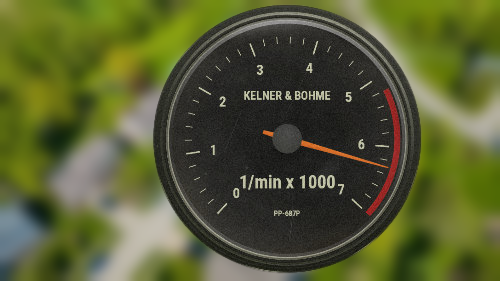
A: 6300 rpm
